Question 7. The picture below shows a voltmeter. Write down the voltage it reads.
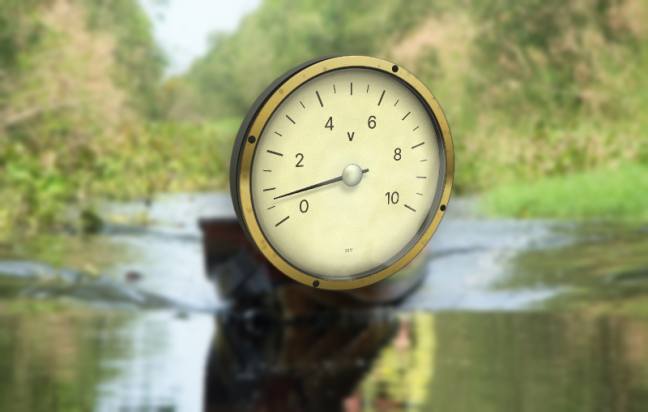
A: 0.75 V
